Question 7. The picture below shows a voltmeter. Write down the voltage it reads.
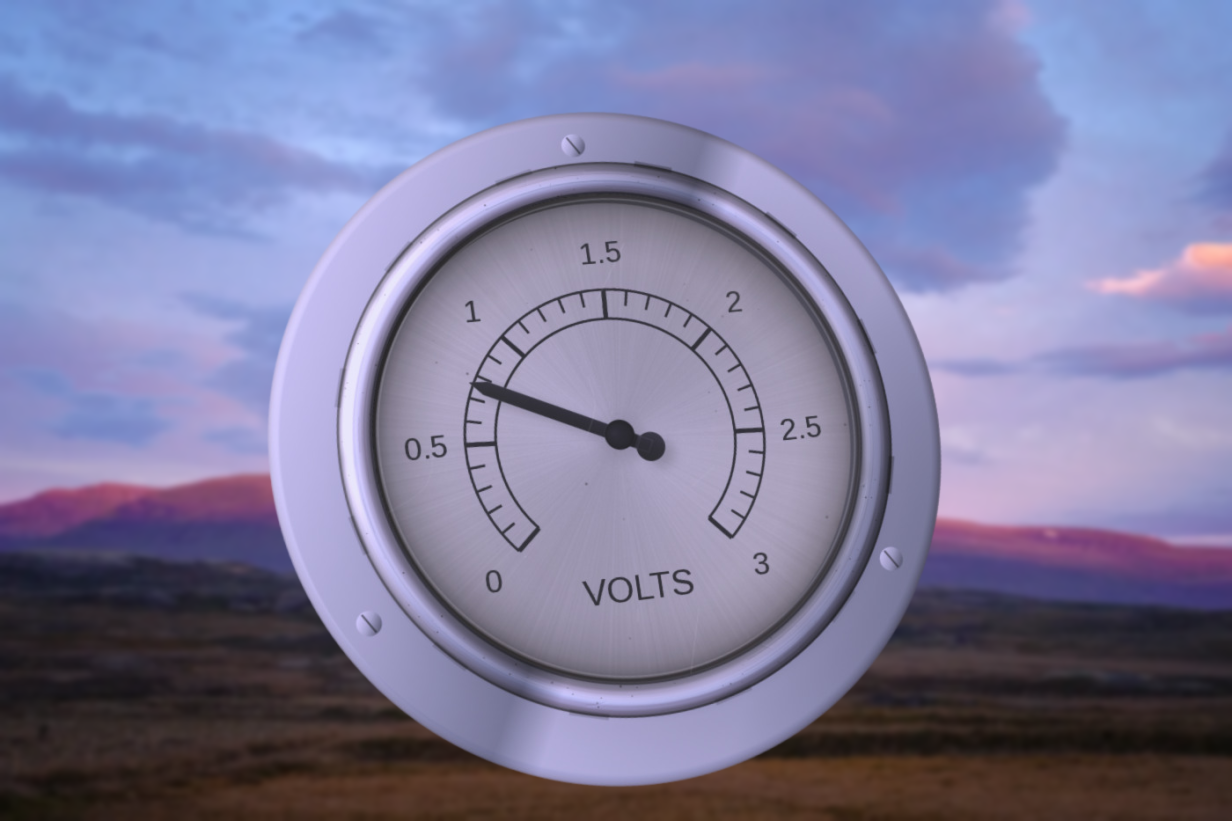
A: 0.75 V
